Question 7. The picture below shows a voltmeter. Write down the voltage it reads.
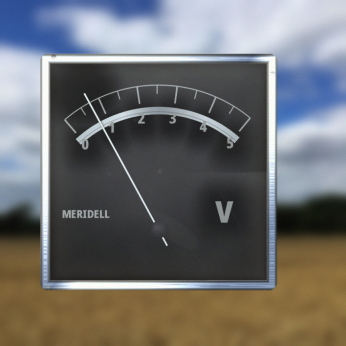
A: 0.75 V
